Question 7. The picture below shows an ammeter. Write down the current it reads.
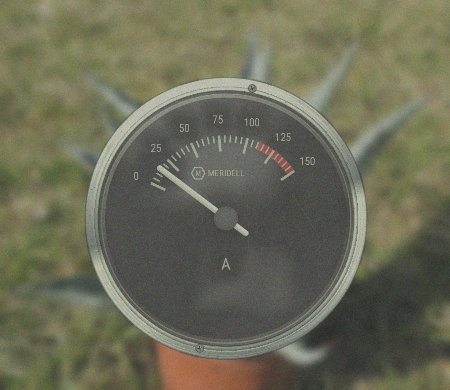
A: 15 A
